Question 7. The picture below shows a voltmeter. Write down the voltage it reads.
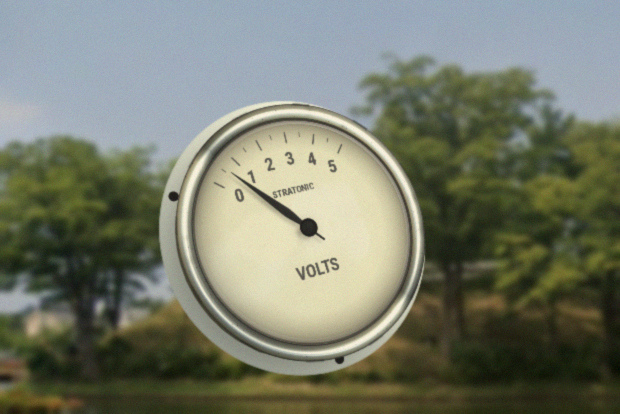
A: 0.5 V
